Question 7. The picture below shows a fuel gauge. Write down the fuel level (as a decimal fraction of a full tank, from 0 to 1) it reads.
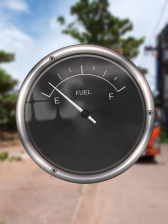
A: 0.125
